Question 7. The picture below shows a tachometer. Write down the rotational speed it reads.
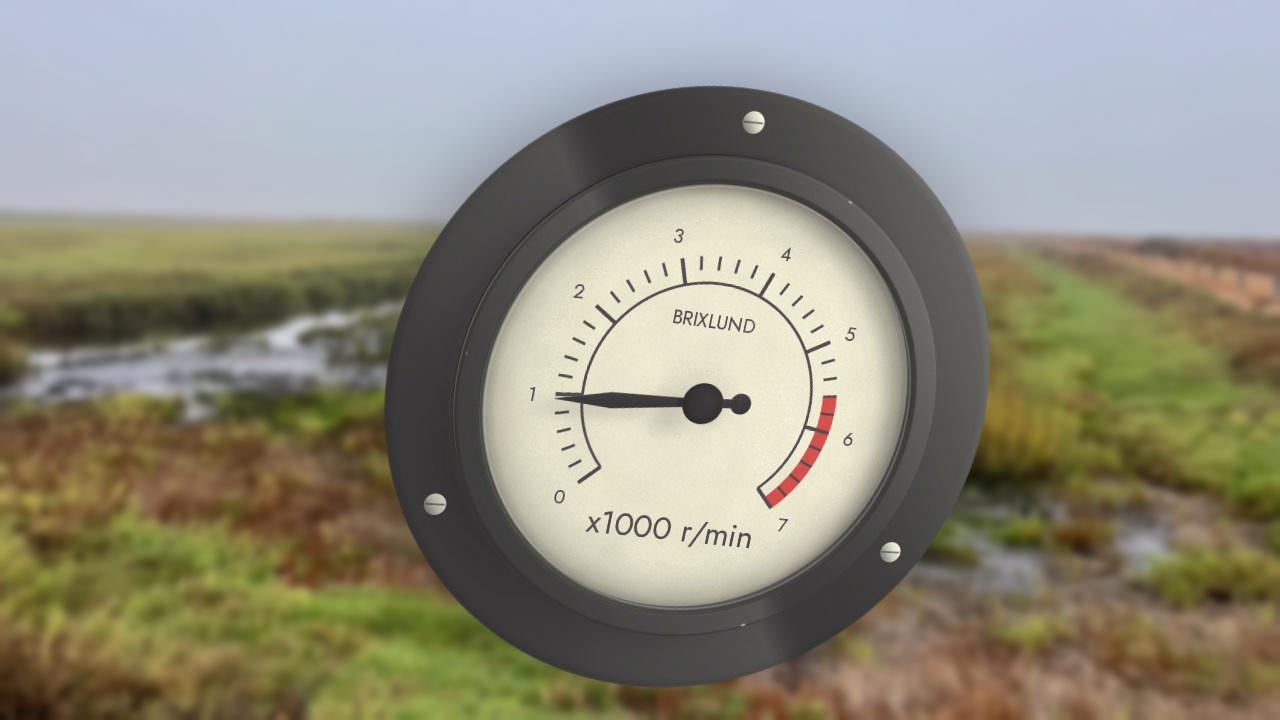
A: 1000 rpm
